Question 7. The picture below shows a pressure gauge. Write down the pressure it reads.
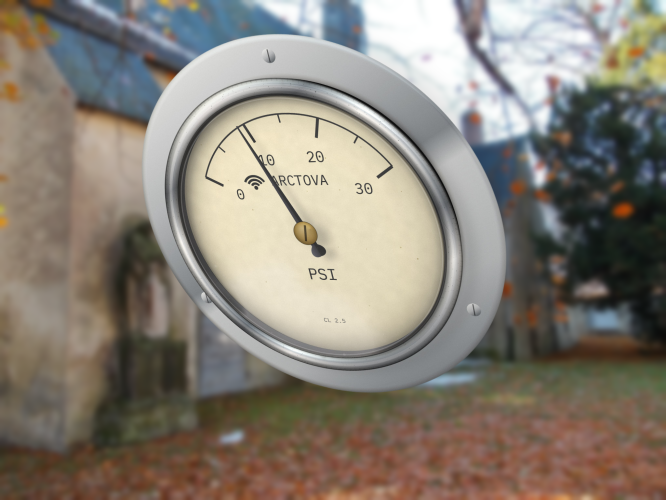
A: 10 psi
